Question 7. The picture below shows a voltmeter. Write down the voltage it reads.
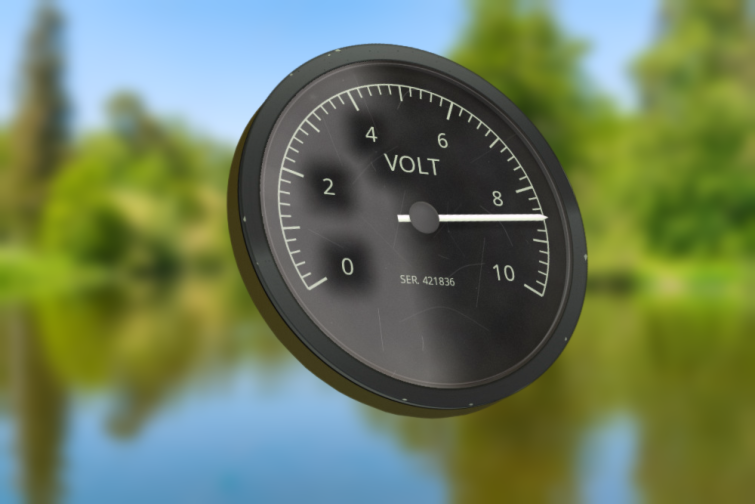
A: 8.6 V
